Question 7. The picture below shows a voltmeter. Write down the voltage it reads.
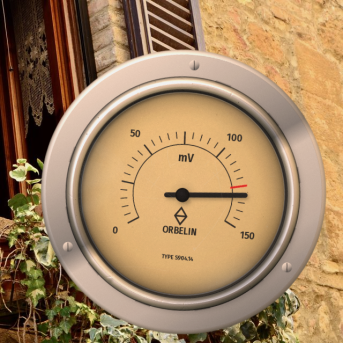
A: 130 mV
